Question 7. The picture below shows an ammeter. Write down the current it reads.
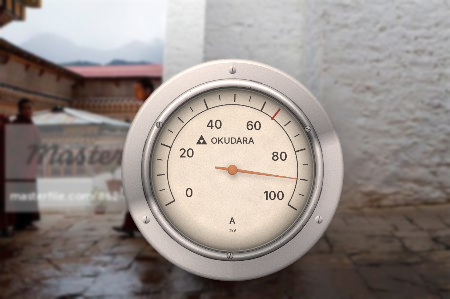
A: 90 A
